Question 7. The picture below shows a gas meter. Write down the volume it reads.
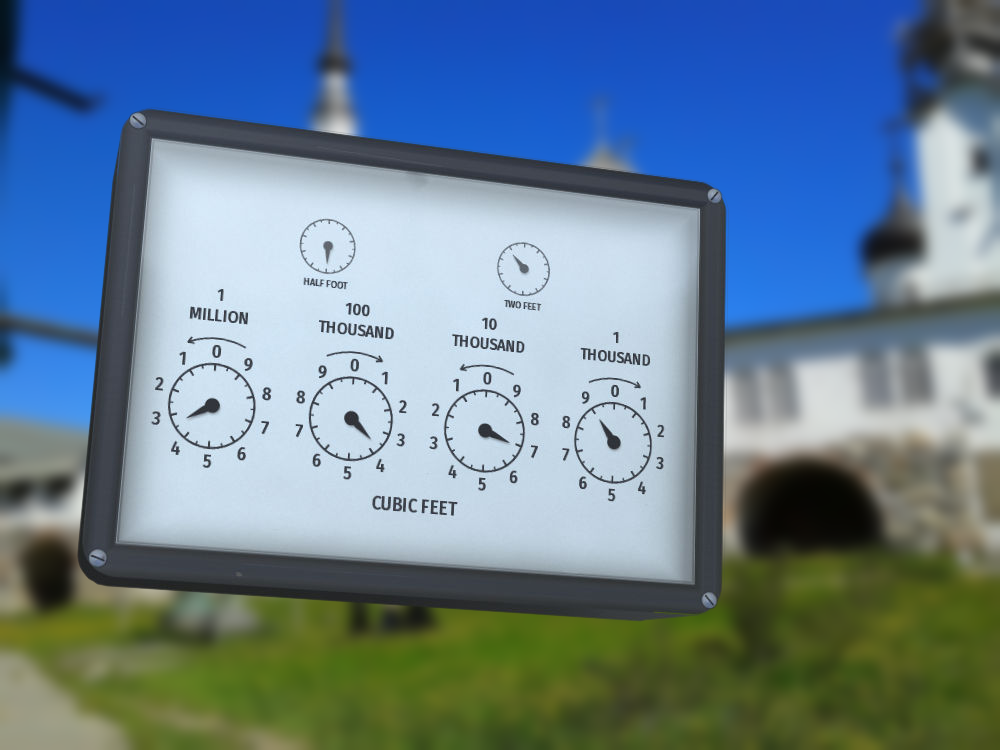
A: 336900 ft³
